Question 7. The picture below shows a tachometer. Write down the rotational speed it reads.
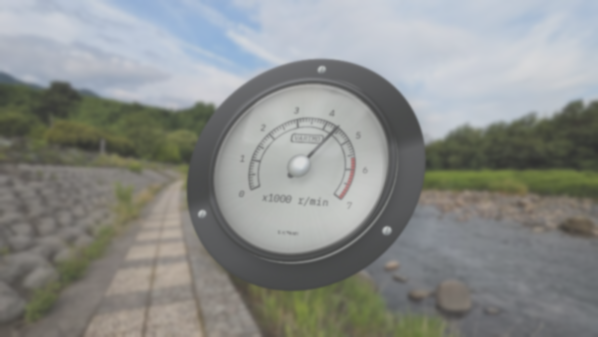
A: 4500 rpm
